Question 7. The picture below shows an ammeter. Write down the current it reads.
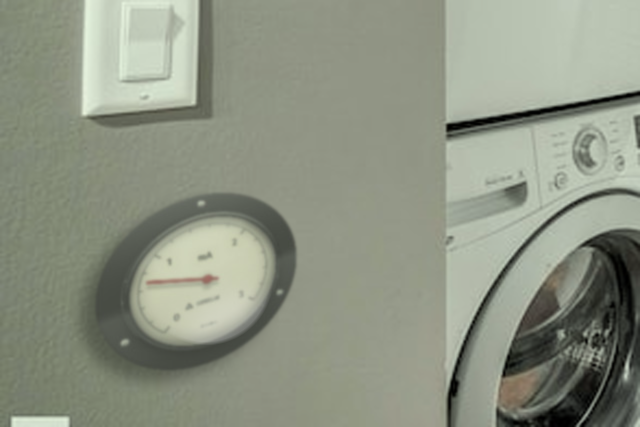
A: 0.7 mA
